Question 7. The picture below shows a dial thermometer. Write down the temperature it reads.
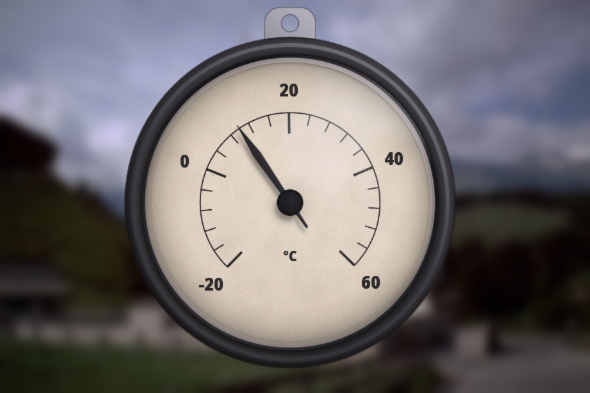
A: 10 °C
